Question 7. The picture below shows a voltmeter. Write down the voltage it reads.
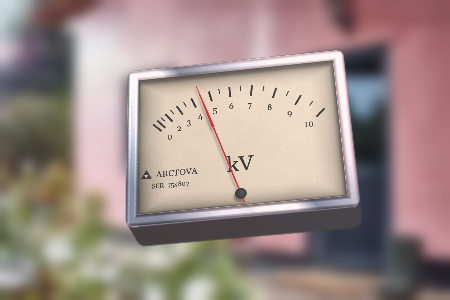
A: 4.5 kV
